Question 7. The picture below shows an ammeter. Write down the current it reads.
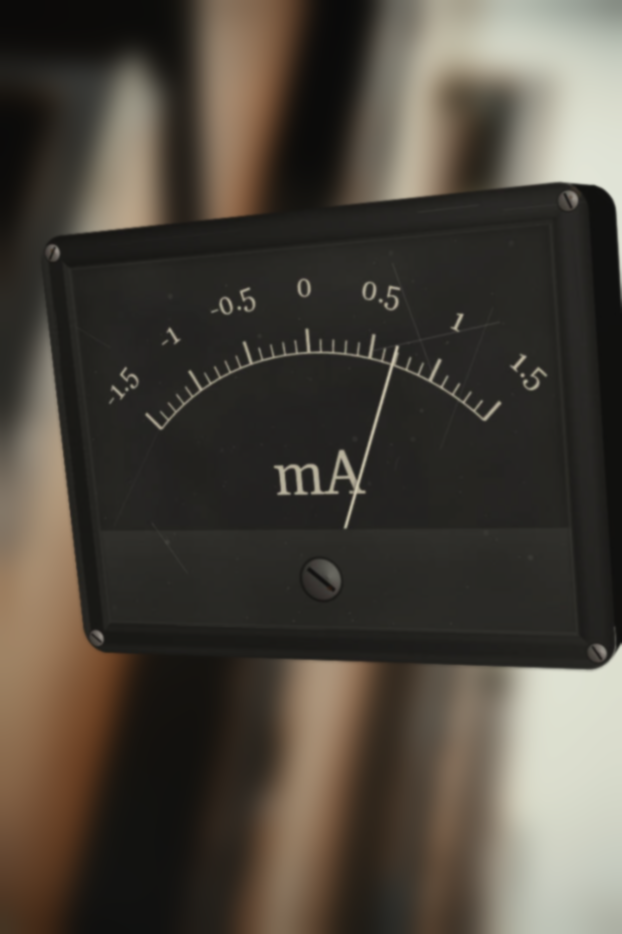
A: 0.7 mA
